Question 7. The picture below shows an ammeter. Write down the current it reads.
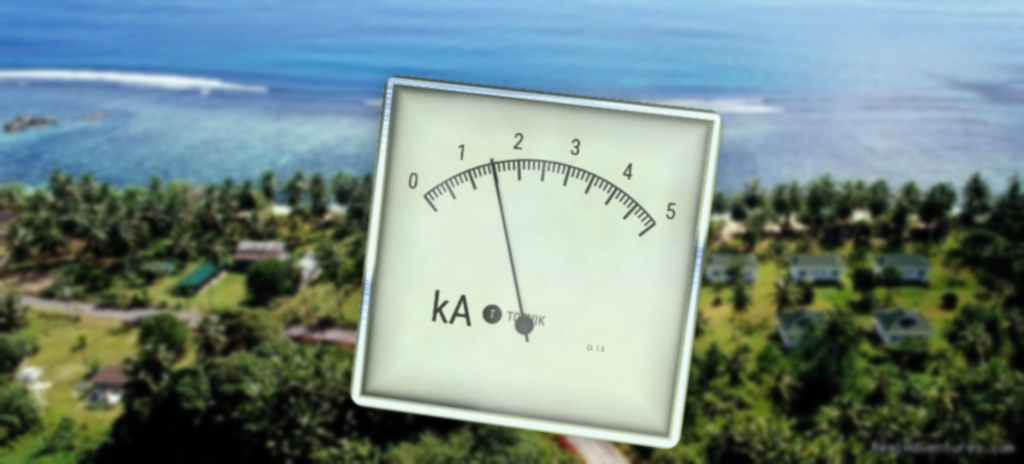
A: 1.5 kA
